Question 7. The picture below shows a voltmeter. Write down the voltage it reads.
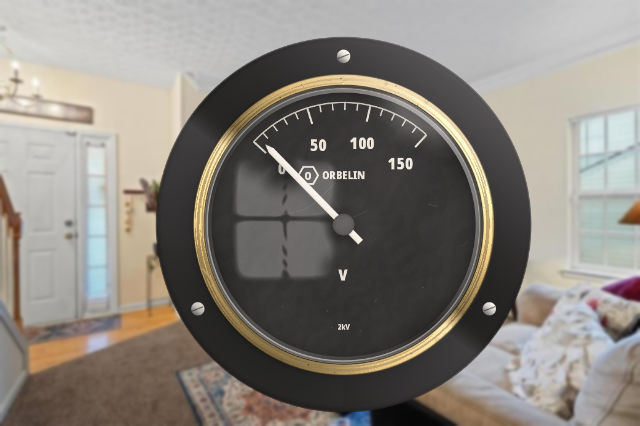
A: 5 V
